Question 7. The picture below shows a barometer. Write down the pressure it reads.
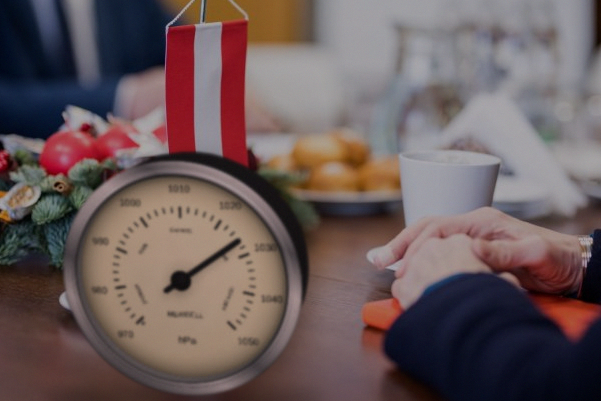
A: 1026 hPa
